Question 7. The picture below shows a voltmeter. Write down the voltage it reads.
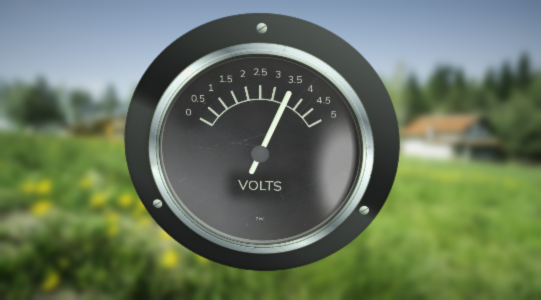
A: 3.5 V
